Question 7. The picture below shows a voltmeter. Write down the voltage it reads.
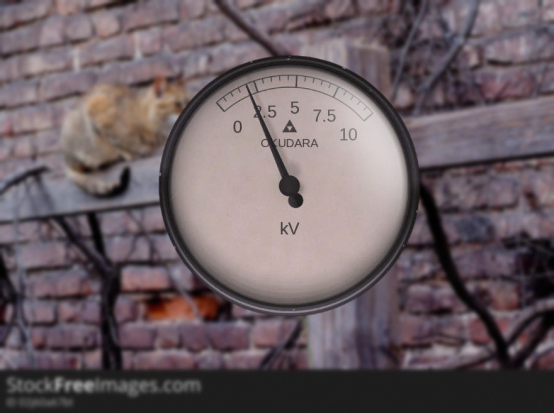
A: 2 kV
